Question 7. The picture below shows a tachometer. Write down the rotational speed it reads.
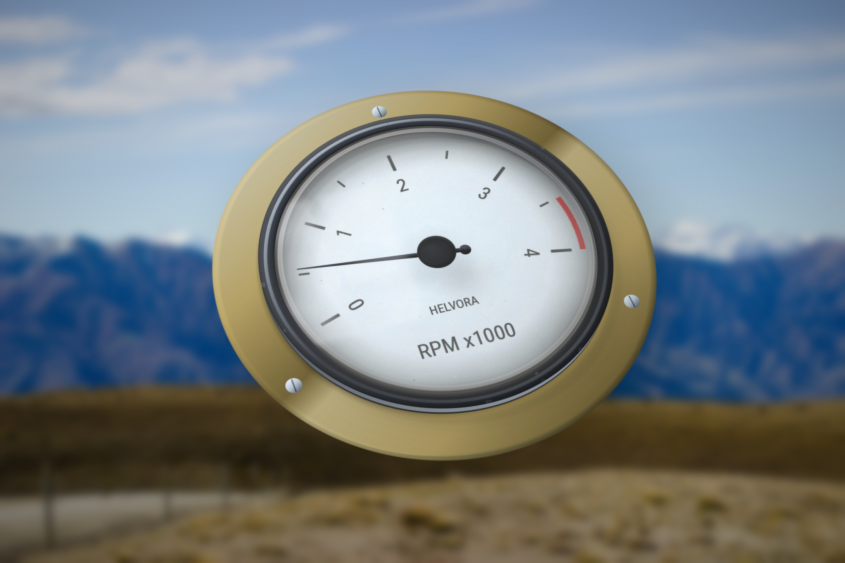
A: 500 rpm
